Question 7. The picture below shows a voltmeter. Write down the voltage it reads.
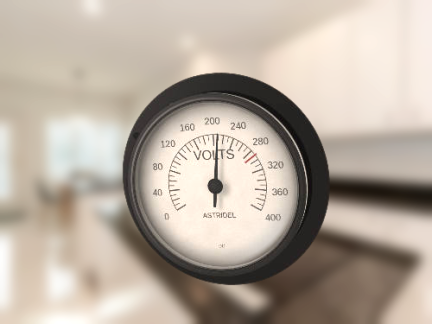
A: 210 V
